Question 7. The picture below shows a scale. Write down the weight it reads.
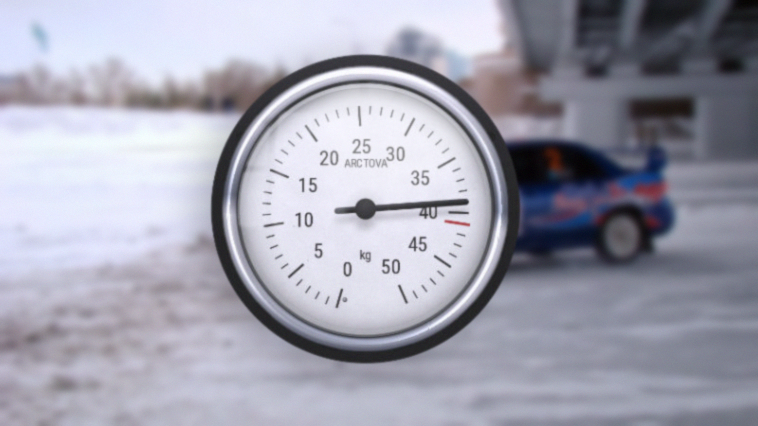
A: 39 kg
